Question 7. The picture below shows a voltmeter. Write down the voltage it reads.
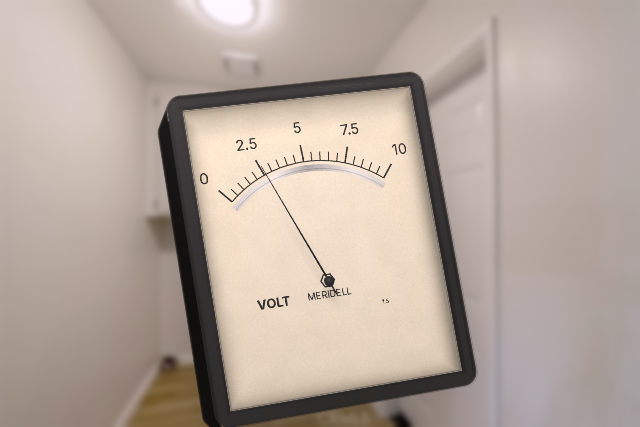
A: 2.5 V
